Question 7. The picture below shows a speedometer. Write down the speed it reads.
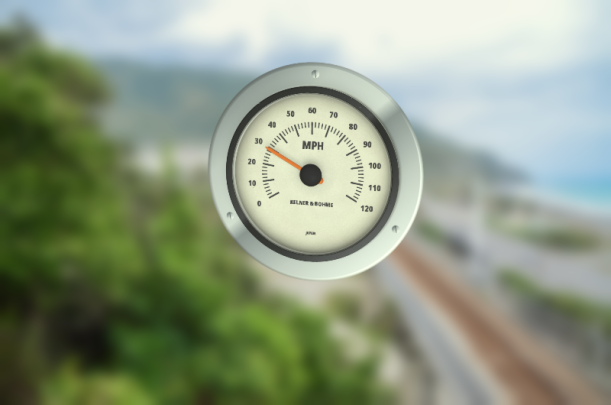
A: 30 mph
